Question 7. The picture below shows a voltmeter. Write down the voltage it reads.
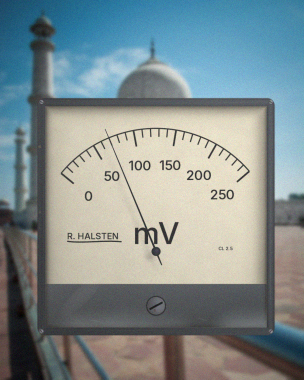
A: 70 mV
